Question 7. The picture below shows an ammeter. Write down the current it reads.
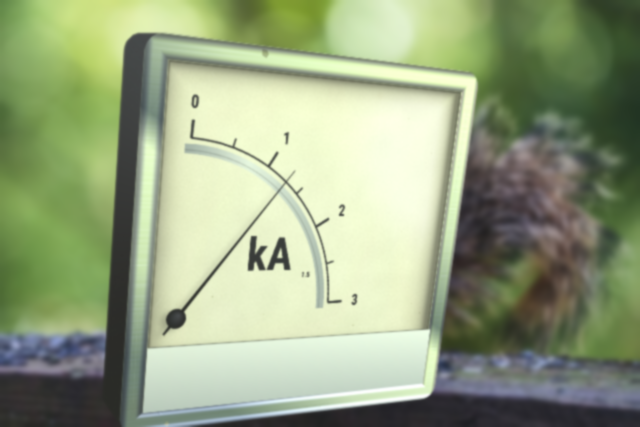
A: 1.25 kA
